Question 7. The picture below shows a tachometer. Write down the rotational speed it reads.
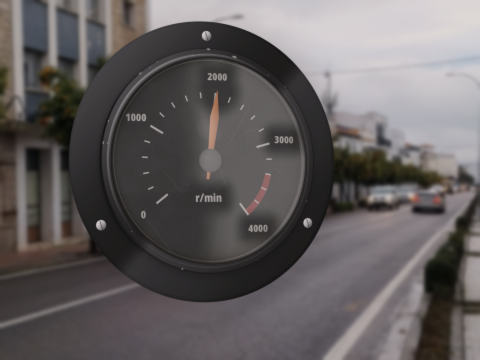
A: 2000 rpm
